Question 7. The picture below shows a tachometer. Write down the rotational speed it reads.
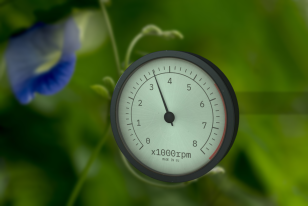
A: 3400 rpm
